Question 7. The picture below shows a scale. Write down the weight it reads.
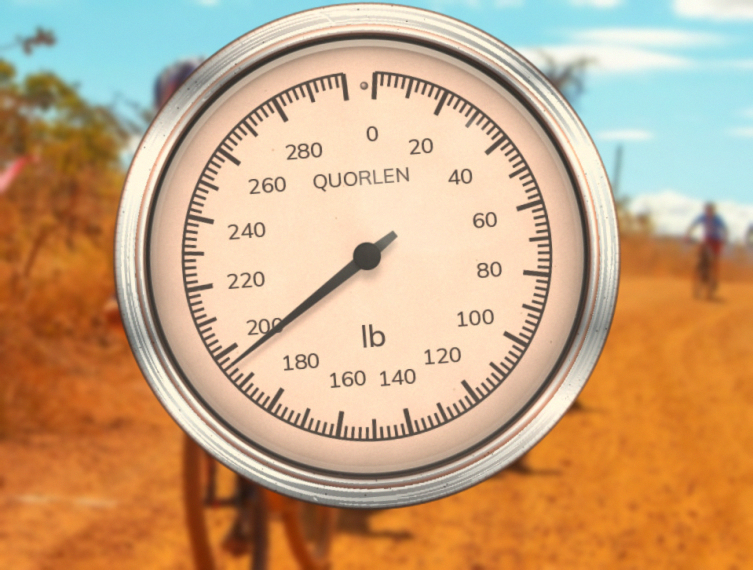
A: 196 lb
